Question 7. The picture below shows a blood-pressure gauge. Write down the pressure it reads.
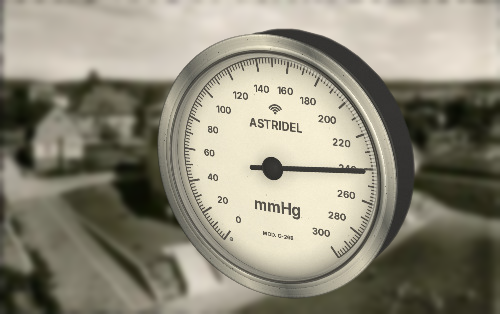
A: 240 mmHg
